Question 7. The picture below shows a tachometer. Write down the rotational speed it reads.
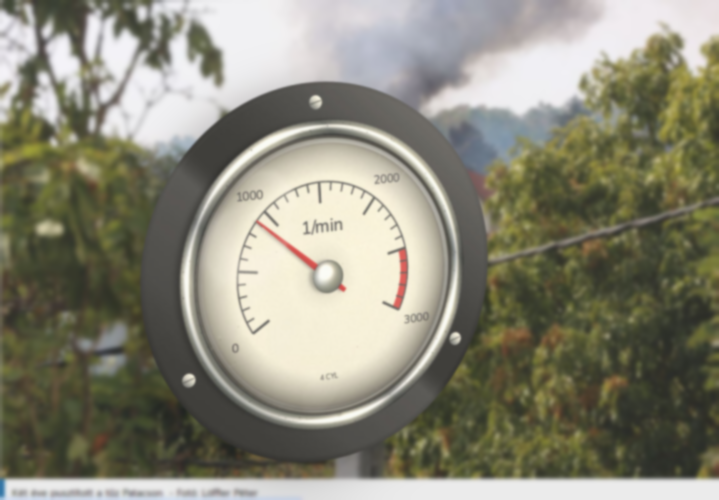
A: 900 rpm
